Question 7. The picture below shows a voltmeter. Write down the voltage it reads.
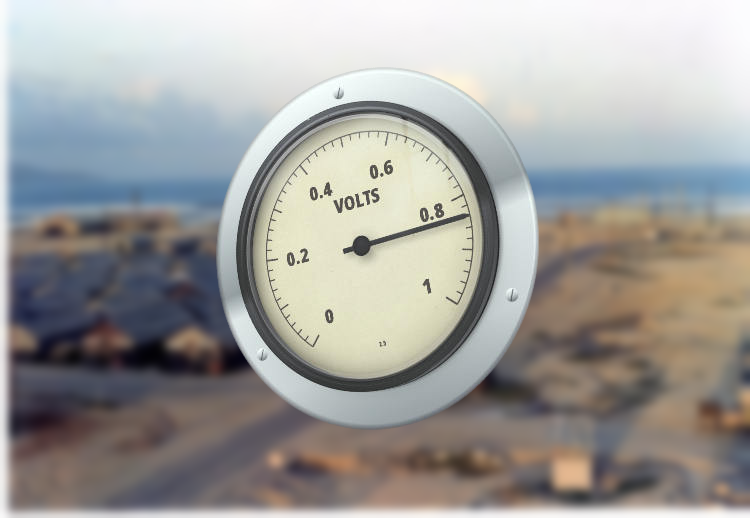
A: 0.84 V
